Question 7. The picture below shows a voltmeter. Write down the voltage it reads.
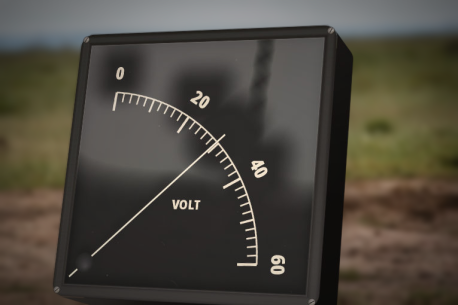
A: 30 V
